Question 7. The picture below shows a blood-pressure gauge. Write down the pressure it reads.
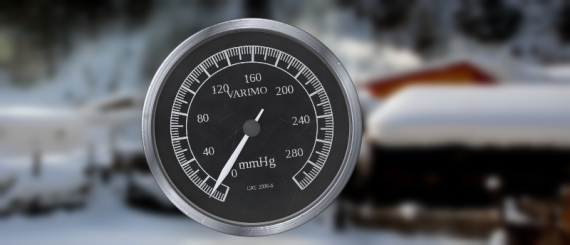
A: 10 mmHg
